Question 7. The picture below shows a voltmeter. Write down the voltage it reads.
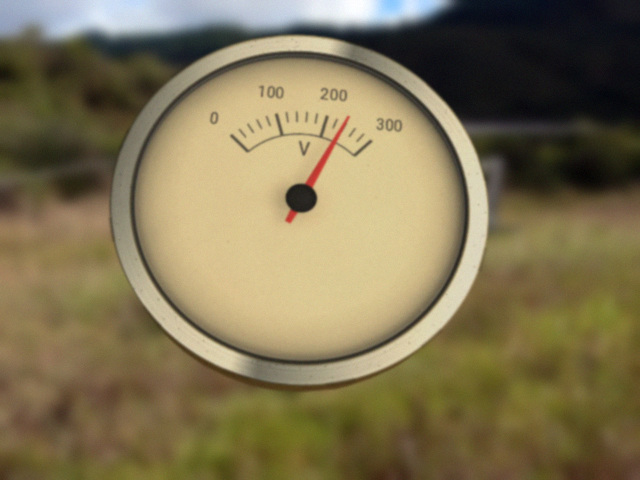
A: 240 V
